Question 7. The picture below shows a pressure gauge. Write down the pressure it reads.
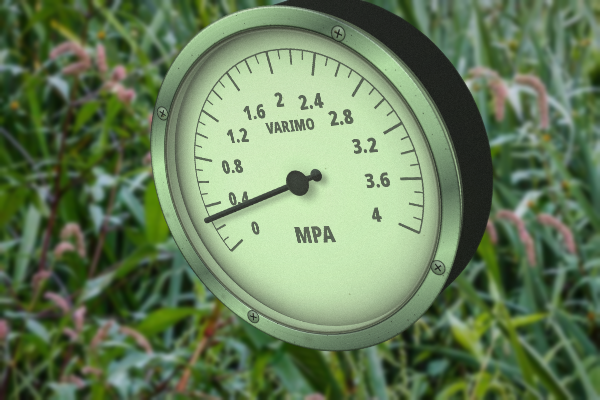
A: 0.3 MPa
